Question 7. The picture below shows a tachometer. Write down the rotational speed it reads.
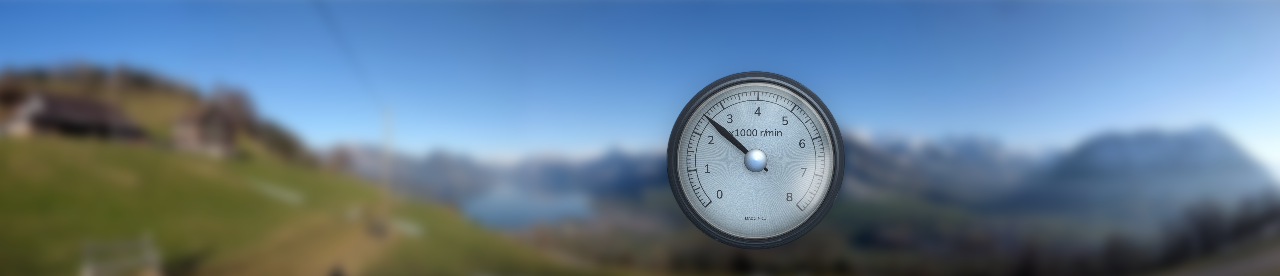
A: 2500 rpm
